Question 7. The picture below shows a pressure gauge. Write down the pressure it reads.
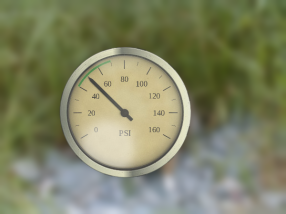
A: 50 psi
